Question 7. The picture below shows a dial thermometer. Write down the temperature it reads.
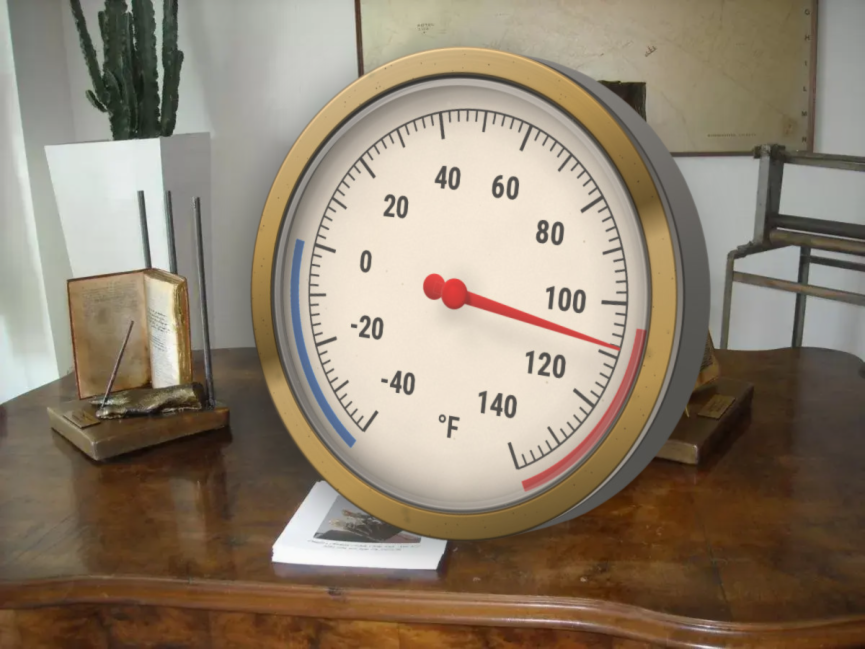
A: 108 °F
